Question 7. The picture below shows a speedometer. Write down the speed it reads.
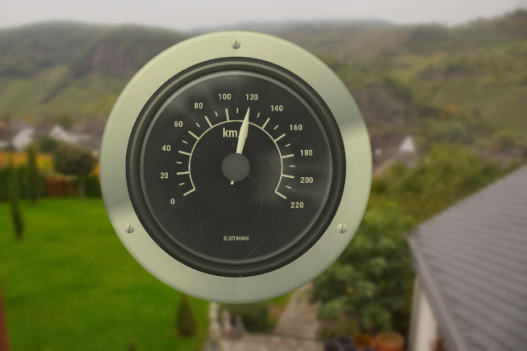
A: 120 km/h
